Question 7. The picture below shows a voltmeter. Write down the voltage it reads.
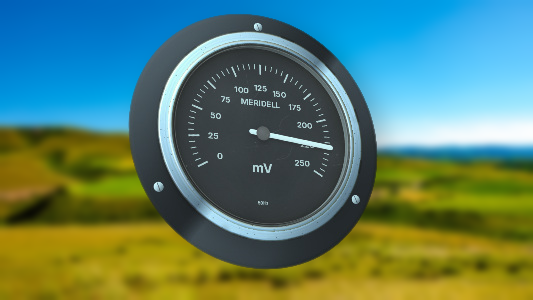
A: 225 mV
